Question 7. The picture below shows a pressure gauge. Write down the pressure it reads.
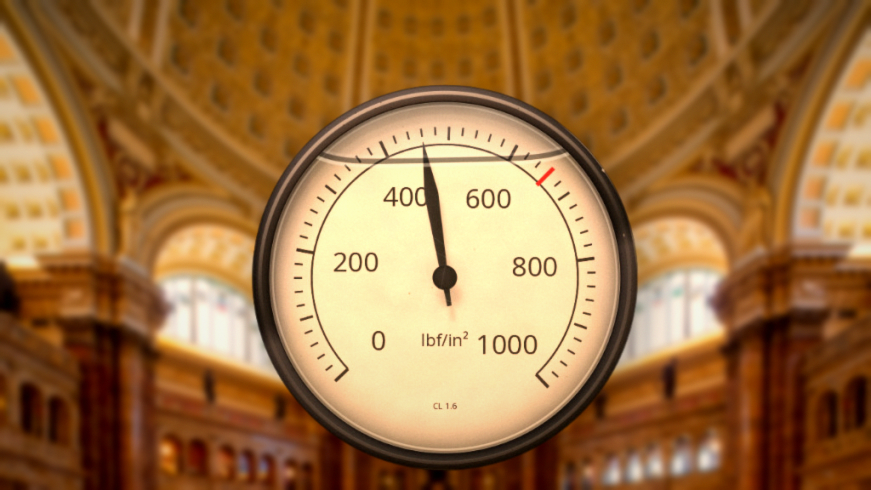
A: 460 psi
